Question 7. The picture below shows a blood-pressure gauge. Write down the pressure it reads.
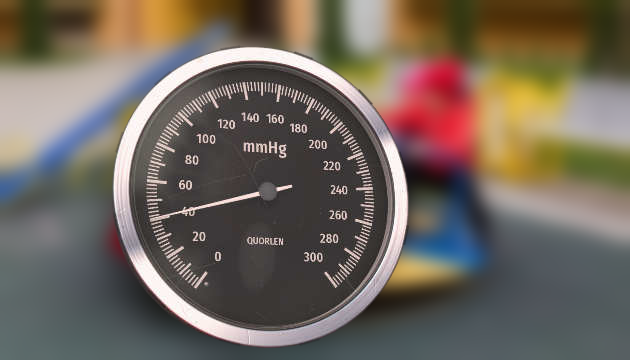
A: 40 mmHg
